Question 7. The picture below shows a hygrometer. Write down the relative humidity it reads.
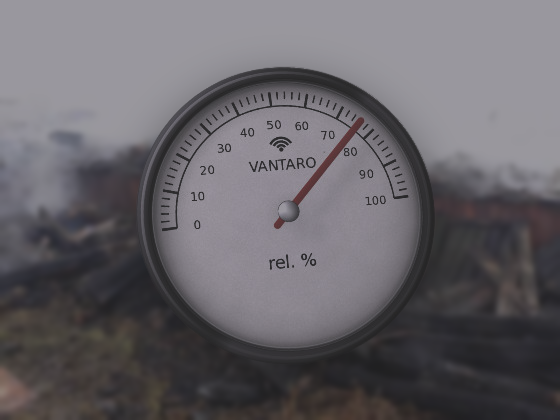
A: 76 %
